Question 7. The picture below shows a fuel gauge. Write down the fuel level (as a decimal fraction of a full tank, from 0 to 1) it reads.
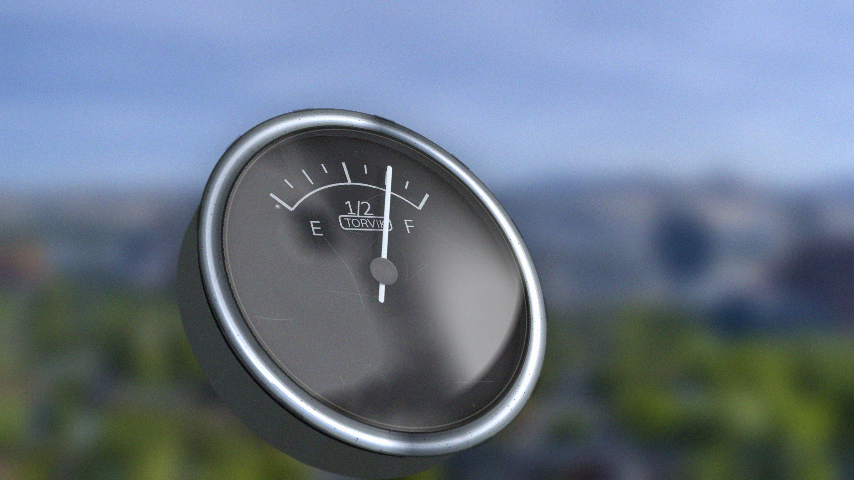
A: 0.75
